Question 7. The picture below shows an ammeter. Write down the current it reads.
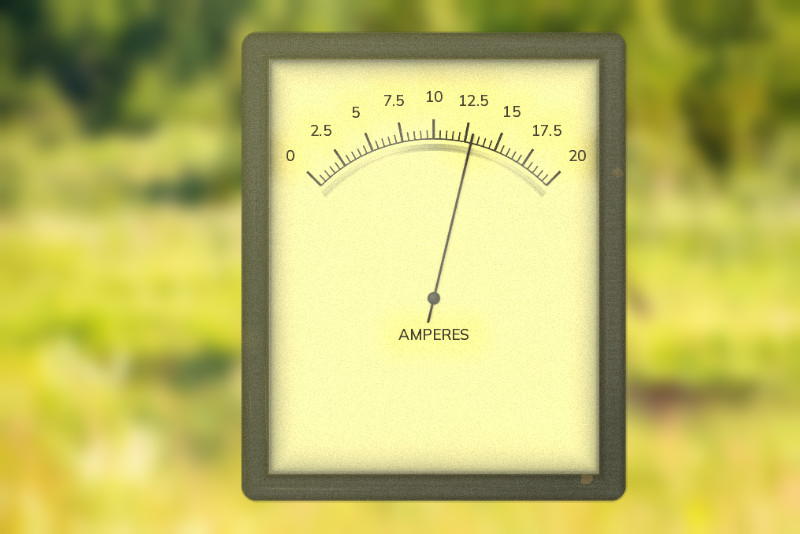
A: 13 A
